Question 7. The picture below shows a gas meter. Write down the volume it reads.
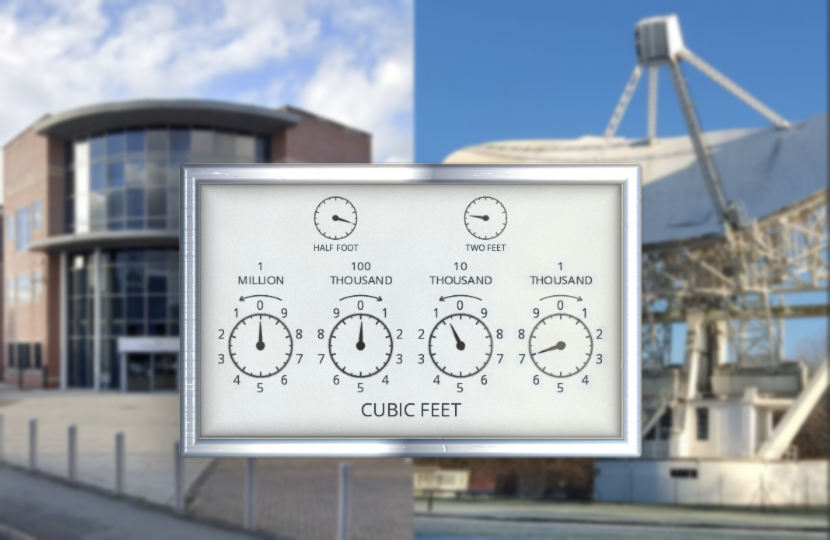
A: 700 ft³
